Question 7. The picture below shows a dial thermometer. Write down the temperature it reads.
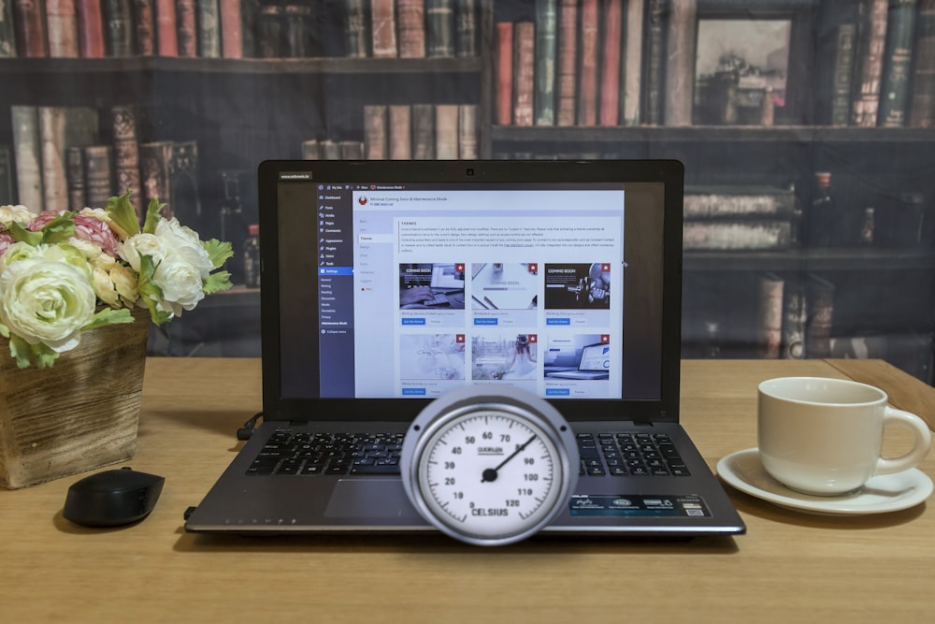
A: 80 °C
